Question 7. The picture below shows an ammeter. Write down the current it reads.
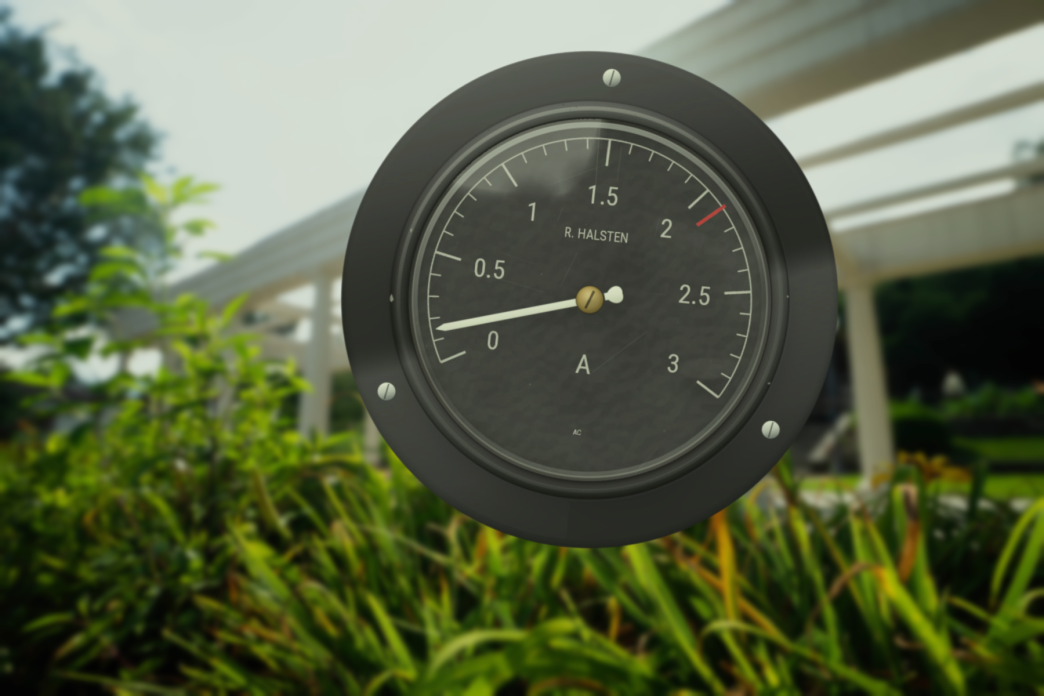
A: 0.15 A
